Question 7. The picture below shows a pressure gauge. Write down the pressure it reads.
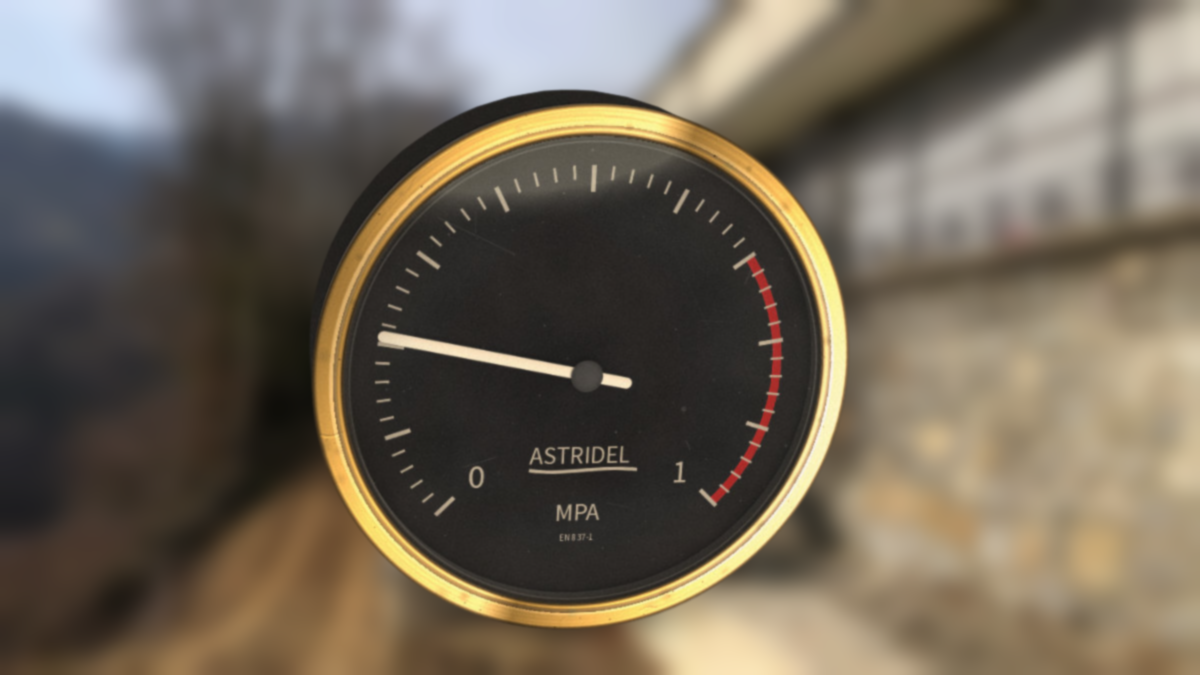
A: 0.21 MPa
